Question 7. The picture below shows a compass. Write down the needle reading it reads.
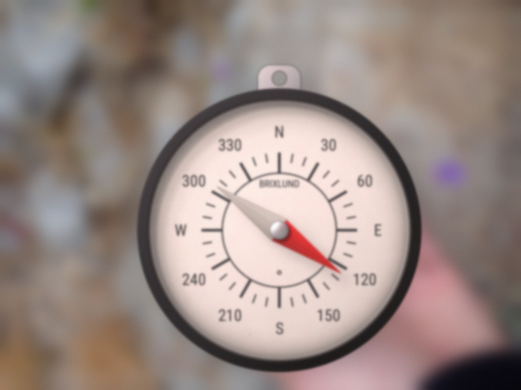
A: 125 °
